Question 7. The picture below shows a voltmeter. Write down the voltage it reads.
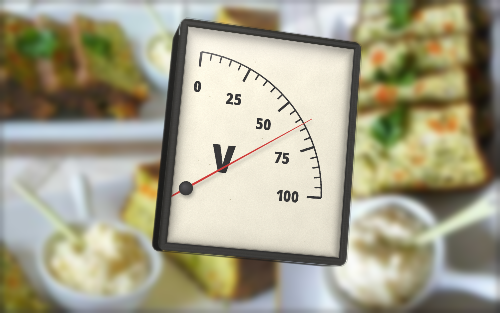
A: 62.5 V
